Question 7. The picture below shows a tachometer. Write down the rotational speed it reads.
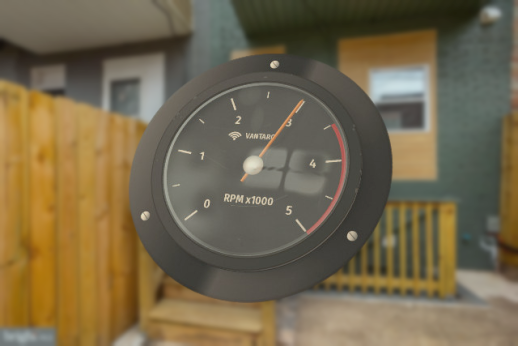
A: 3000 rpm
